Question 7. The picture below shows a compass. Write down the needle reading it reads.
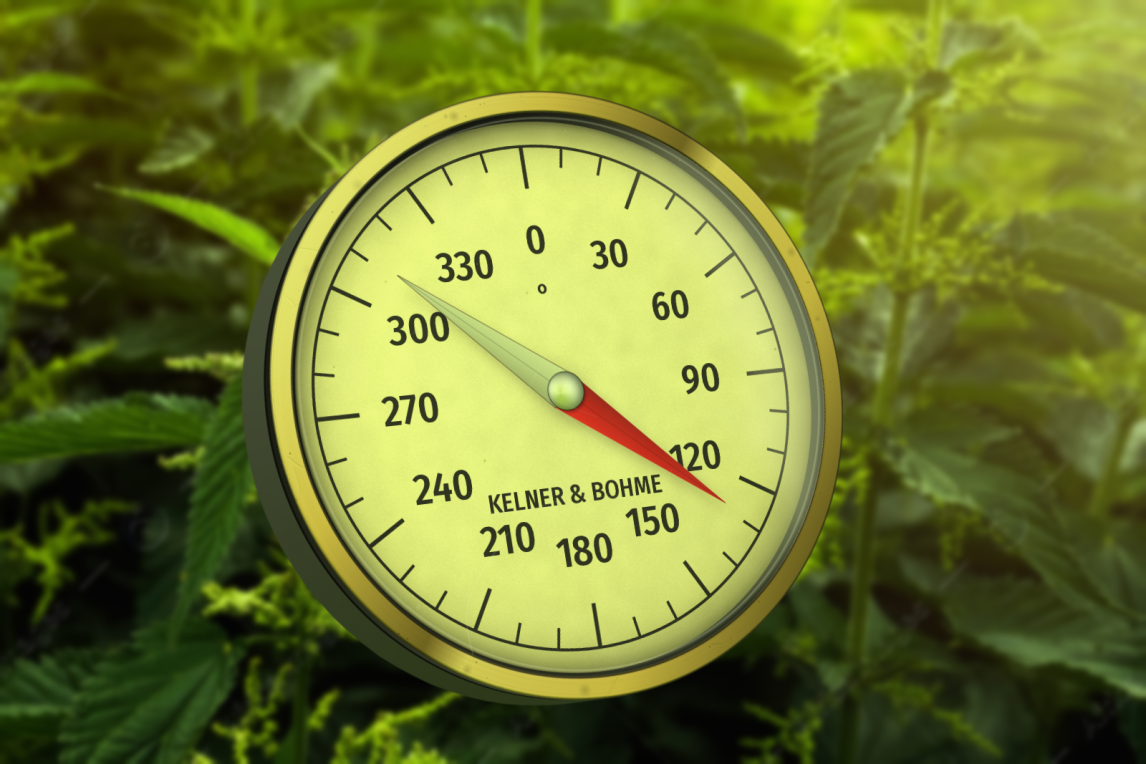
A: 130 °
